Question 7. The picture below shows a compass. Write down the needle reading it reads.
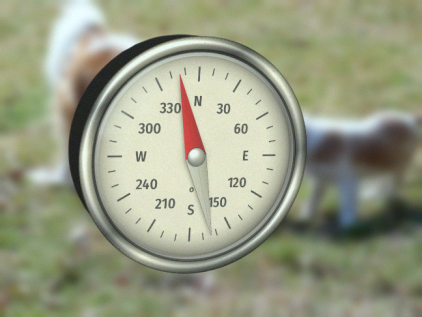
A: 345 °
